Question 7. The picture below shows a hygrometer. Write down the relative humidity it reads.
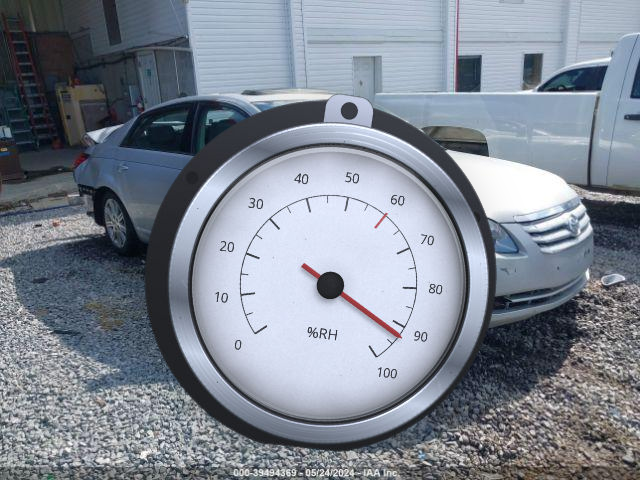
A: 92.5 %
